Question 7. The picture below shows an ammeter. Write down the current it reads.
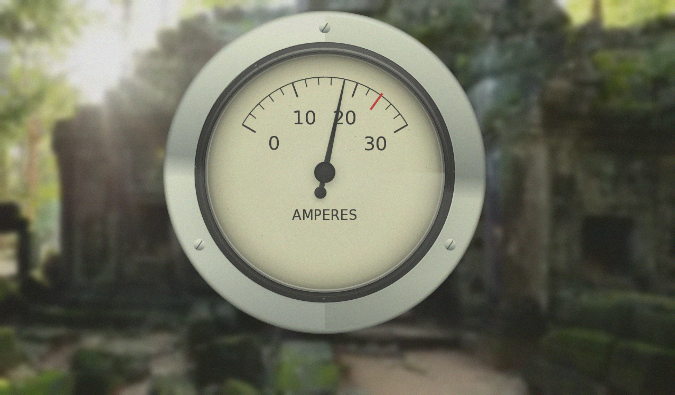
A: 18 A
